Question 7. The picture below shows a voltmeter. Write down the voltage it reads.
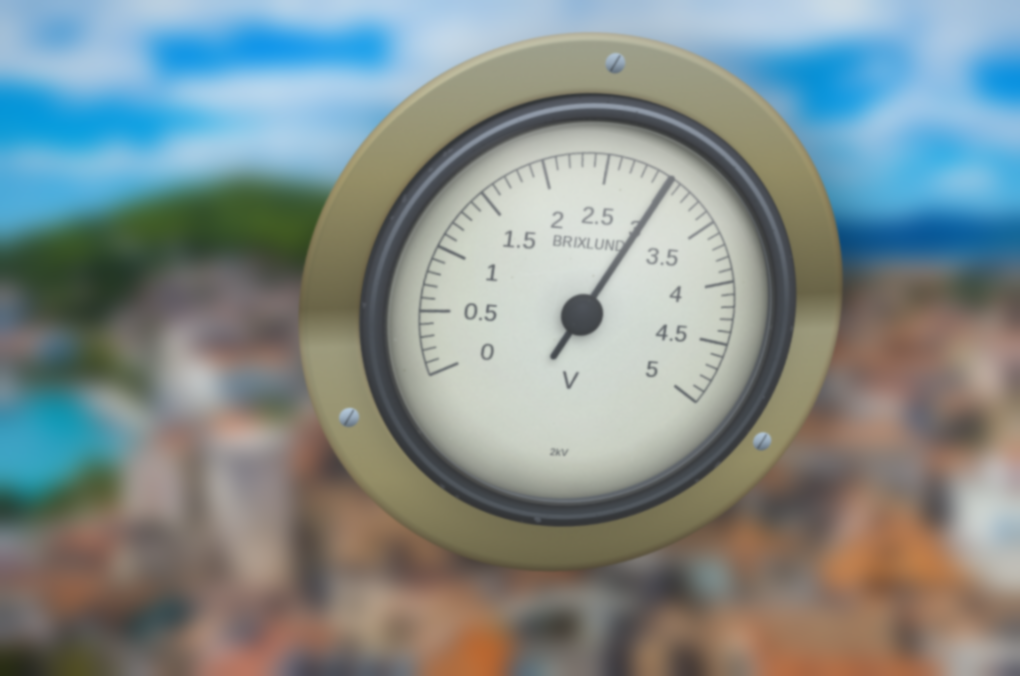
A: 3 V
